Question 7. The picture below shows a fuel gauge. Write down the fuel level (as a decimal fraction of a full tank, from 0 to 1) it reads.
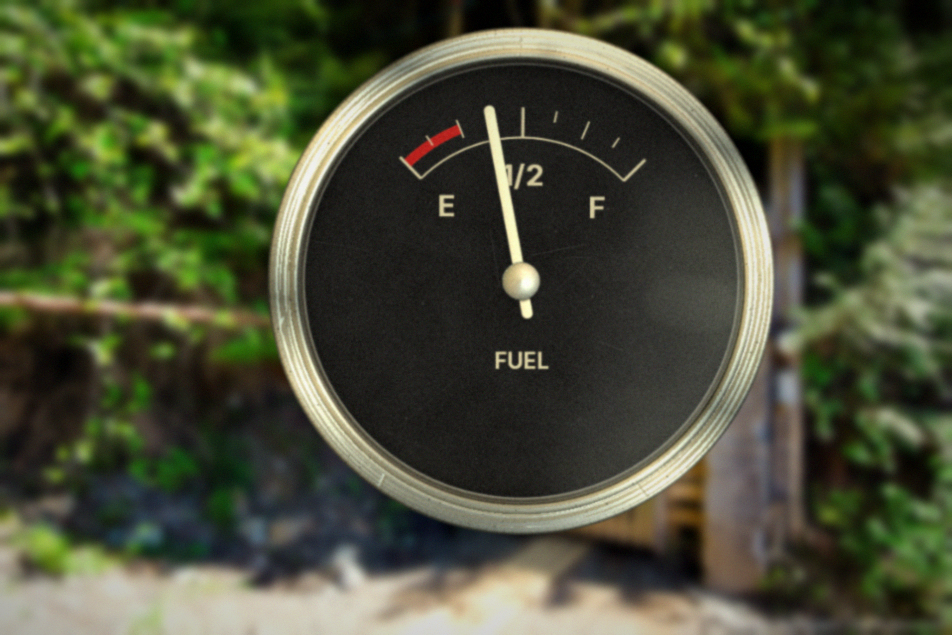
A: 0.375
